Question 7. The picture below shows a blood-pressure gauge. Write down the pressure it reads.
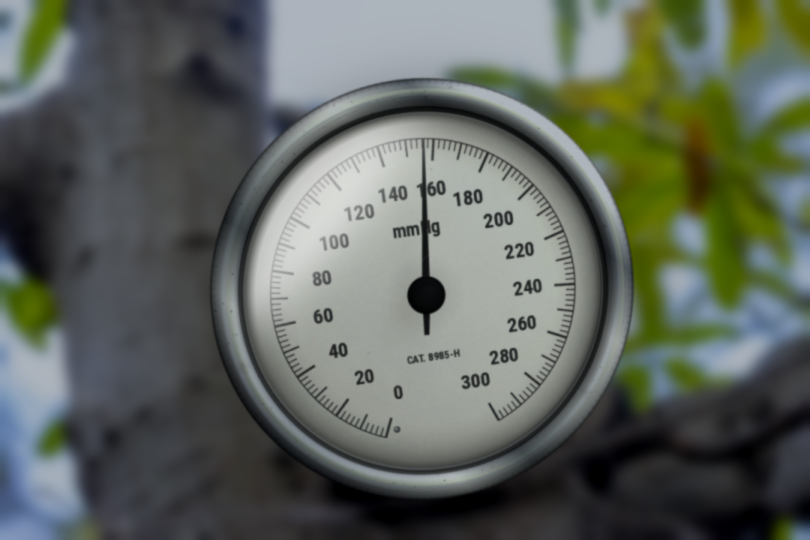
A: 156 mmHg
